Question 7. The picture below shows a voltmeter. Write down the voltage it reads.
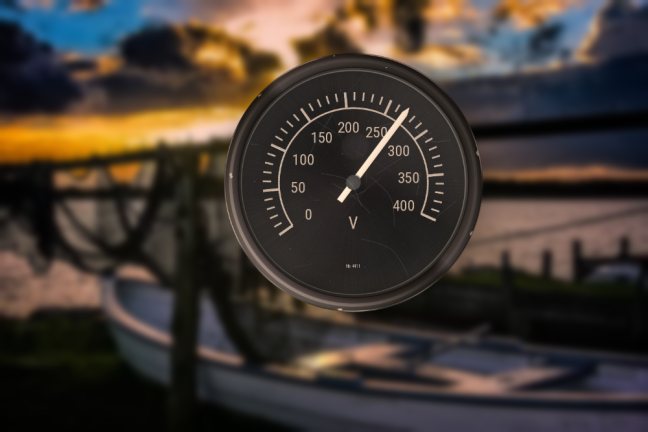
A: 270 V
